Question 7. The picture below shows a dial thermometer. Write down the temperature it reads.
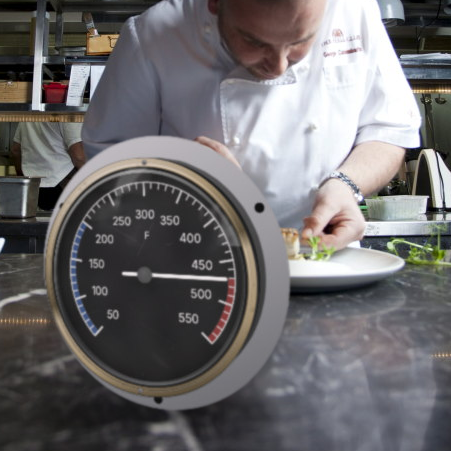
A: 470 °F
